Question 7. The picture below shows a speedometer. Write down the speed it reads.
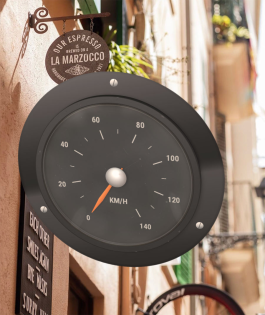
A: 0 km/h
